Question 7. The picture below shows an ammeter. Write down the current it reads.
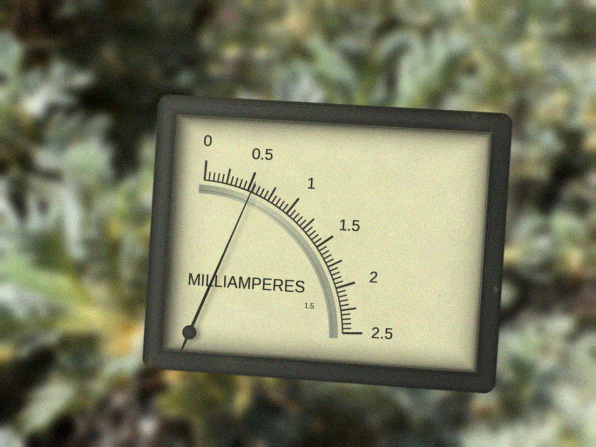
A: 0.55 mA
